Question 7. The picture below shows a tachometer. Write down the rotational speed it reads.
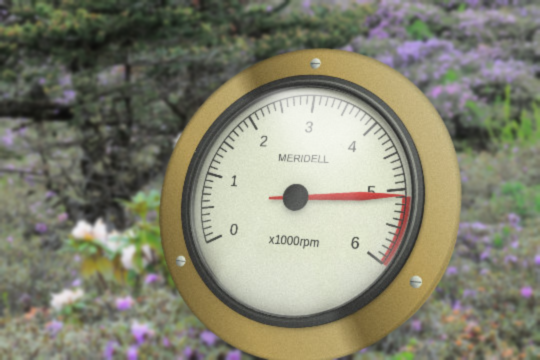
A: 5100 rpm
